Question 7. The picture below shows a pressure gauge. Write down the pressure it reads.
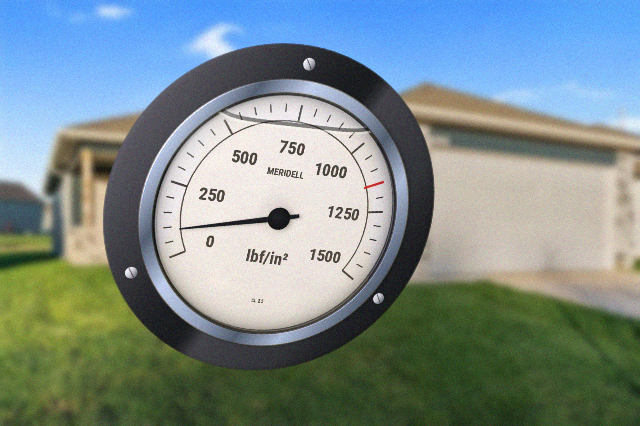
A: 100 psi
